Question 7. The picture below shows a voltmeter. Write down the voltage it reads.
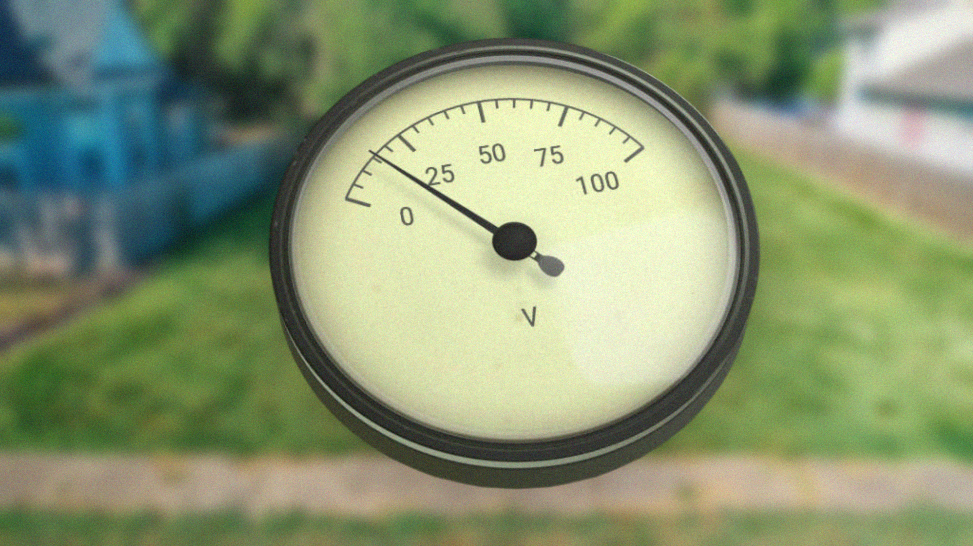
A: 15 V
